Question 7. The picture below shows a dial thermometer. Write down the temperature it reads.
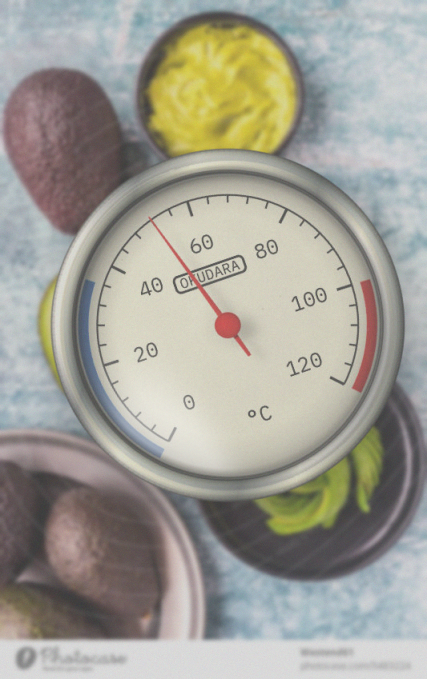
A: 52 °C
